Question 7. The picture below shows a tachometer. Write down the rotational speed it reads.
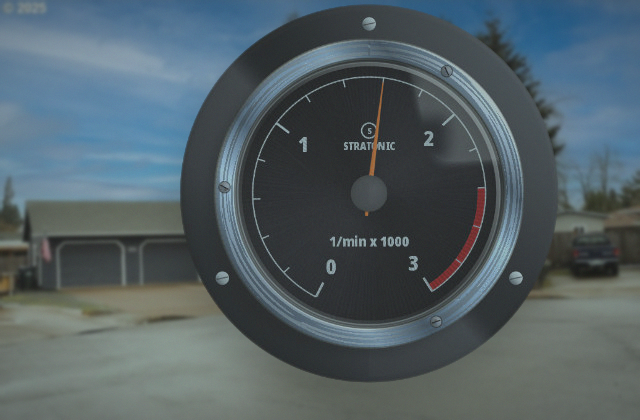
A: 1600 rpm
